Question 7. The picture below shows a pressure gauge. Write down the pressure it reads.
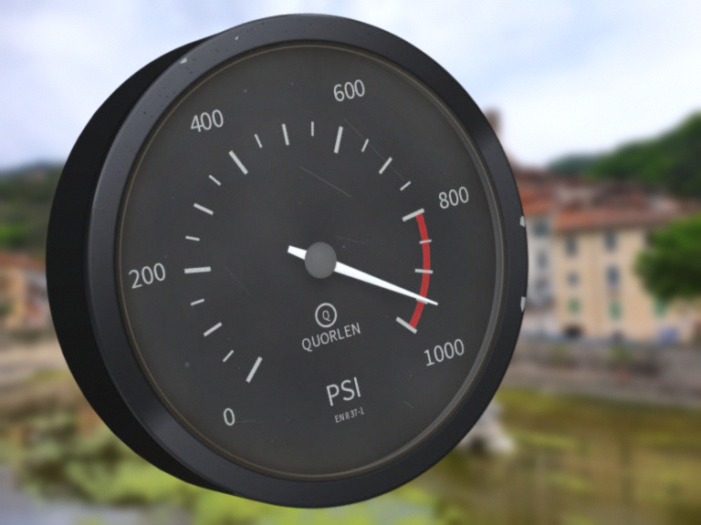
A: 950 psi
